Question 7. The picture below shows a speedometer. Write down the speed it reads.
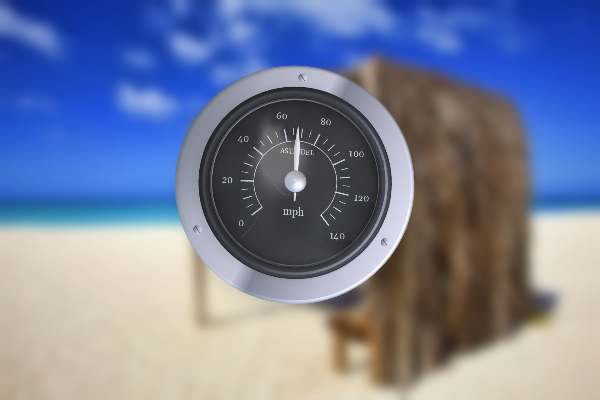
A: 67.5 mph
